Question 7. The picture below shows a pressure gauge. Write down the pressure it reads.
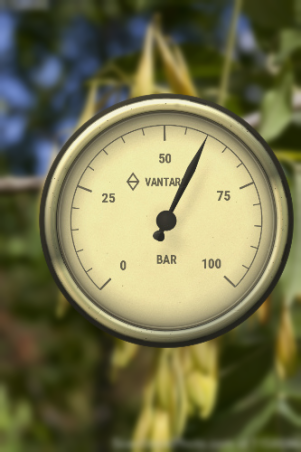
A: 60 bar
